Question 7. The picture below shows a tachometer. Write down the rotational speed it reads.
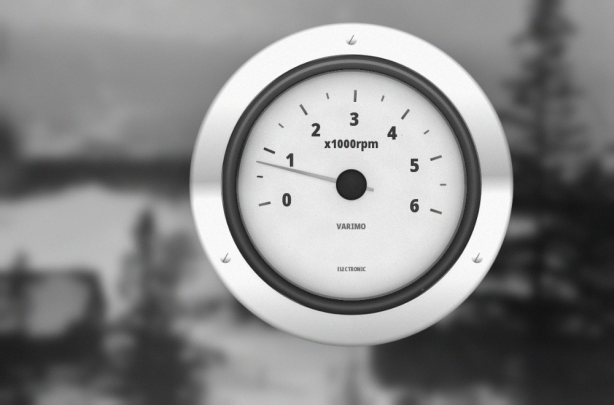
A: 750 rpm
